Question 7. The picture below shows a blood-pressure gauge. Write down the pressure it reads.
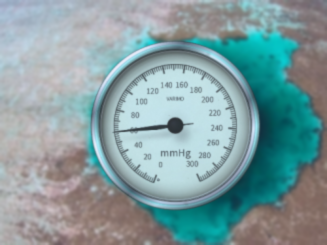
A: 60 mmHg
